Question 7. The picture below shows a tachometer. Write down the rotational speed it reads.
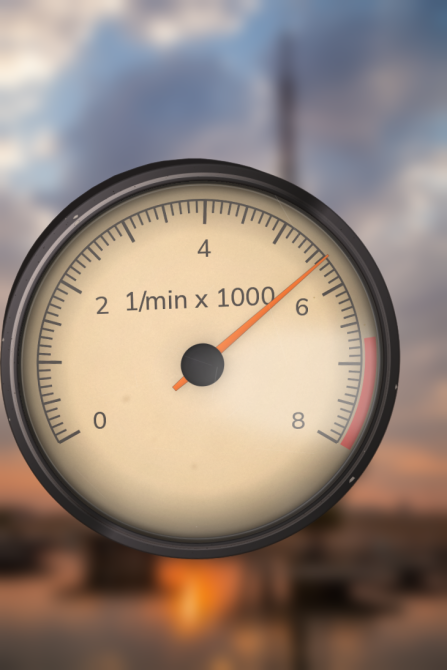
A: 5600 rpm
